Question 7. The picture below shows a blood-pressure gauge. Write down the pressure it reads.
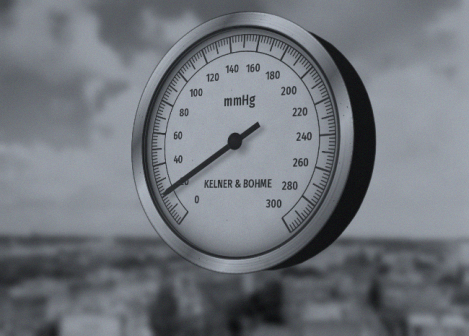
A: 20 mmHg
